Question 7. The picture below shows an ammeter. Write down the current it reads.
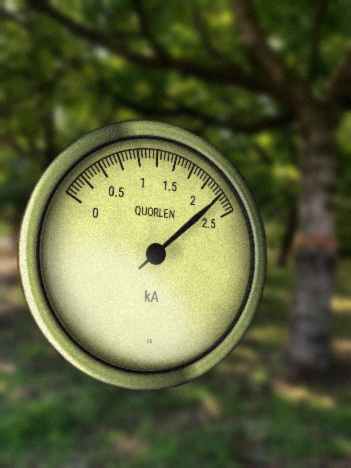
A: 2.25 kA
